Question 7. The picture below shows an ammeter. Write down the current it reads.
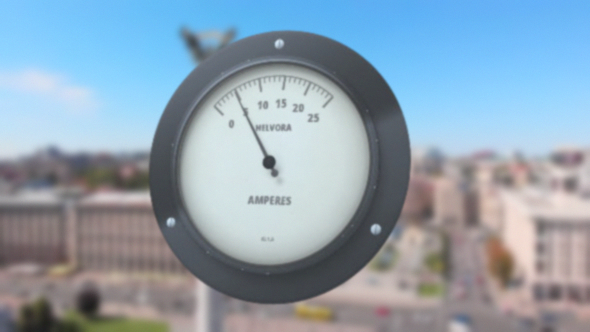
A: 5 A
